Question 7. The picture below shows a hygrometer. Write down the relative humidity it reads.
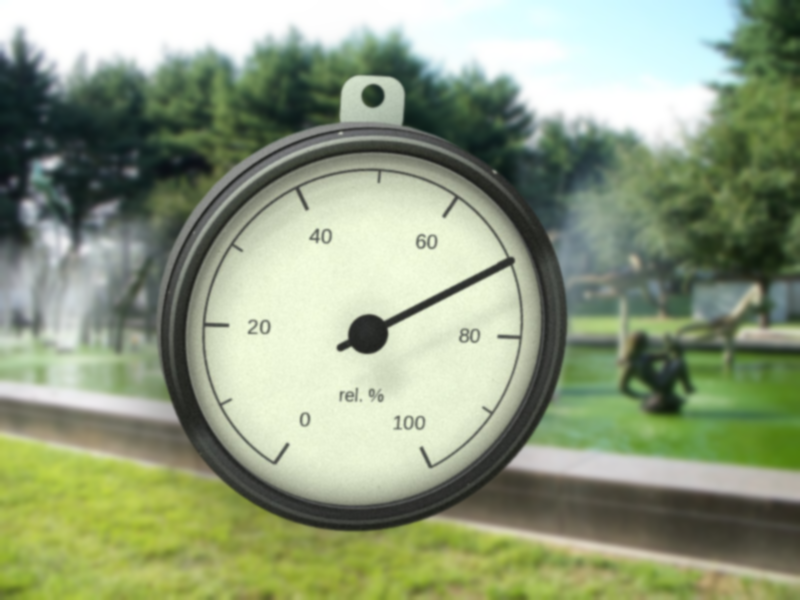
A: 70 %
